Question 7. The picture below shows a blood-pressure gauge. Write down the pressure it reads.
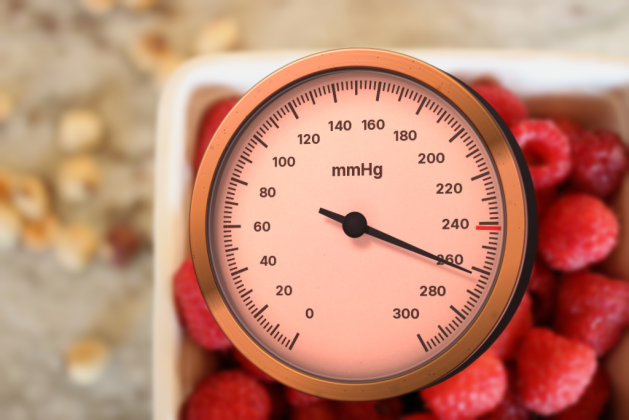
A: 262 mmHg
